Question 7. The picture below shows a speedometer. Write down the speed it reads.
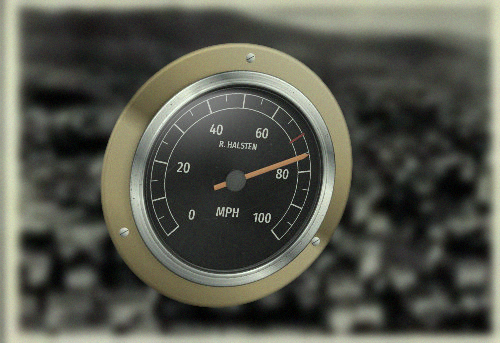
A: 75 mph
